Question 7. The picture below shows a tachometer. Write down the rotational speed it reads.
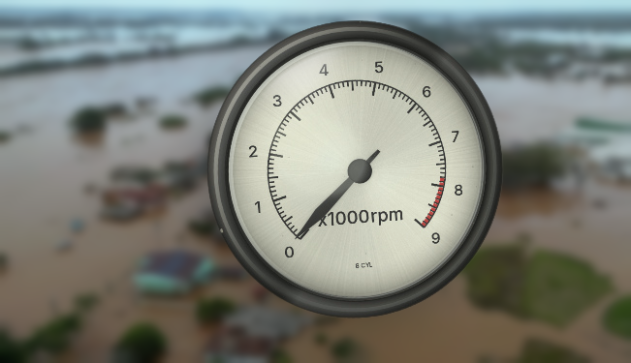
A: 100 rpm
